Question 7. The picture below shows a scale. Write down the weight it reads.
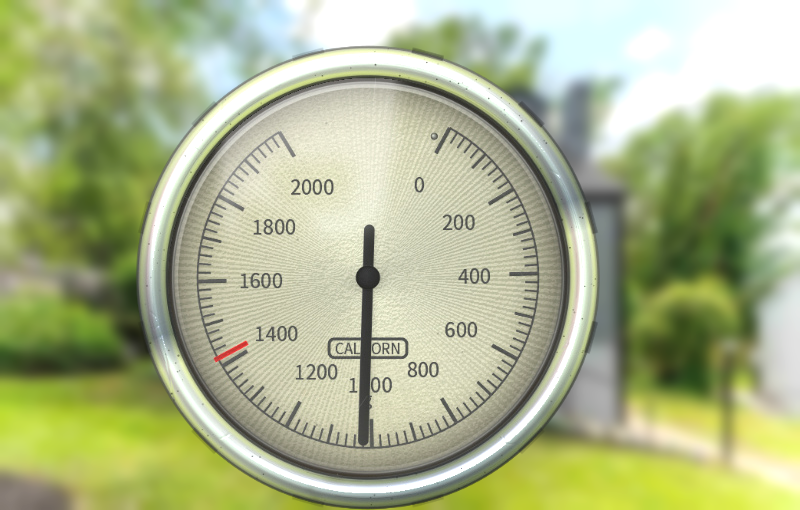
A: 1020 g
